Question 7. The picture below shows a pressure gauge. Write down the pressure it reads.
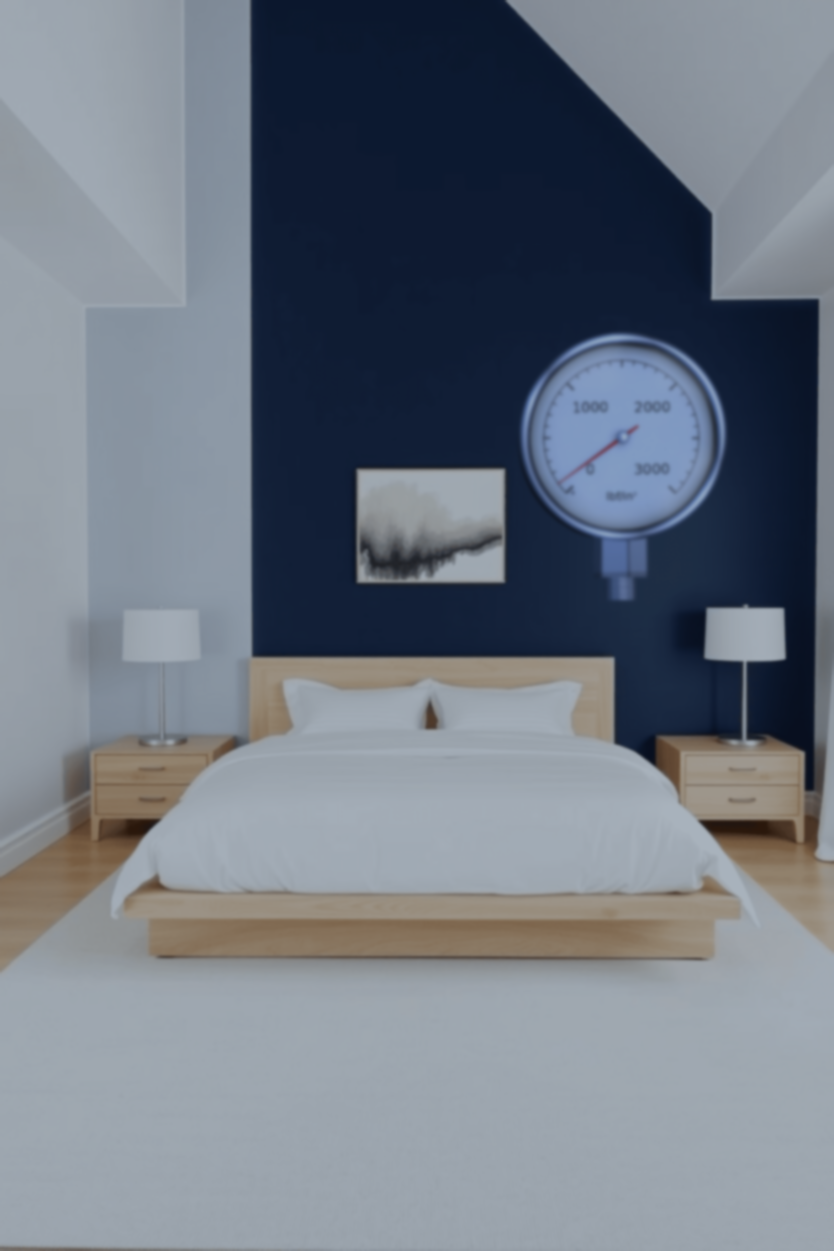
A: 100 psi
